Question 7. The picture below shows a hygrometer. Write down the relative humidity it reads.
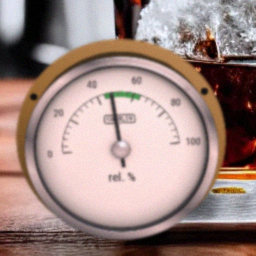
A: 48 %
